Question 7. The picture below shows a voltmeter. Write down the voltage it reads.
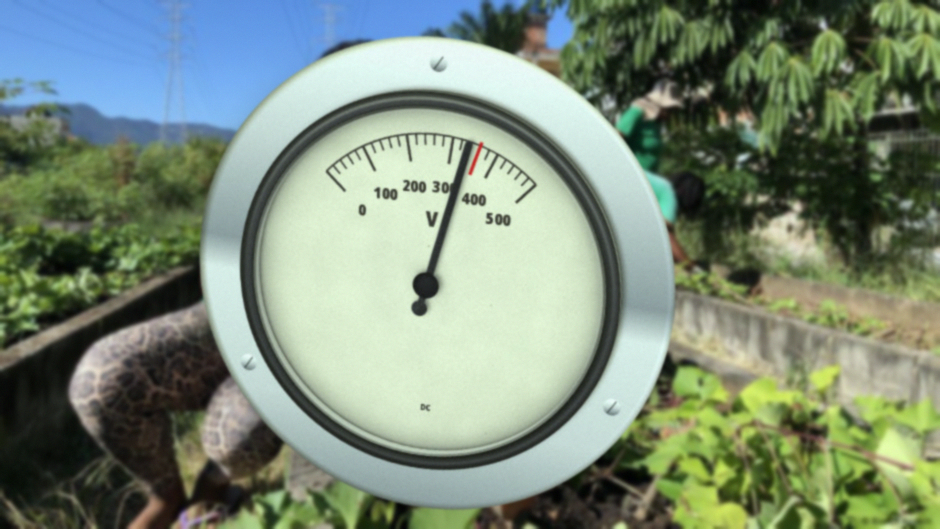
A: 340 V
